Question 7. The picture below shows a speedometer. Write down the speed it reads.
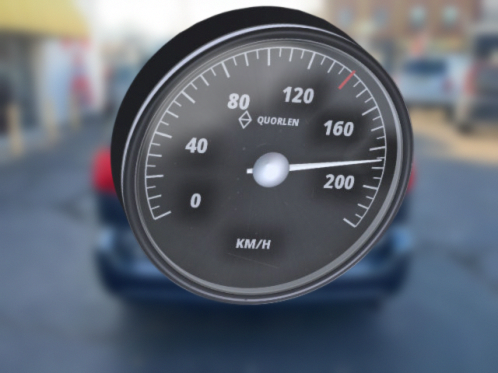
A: 185 km/h
